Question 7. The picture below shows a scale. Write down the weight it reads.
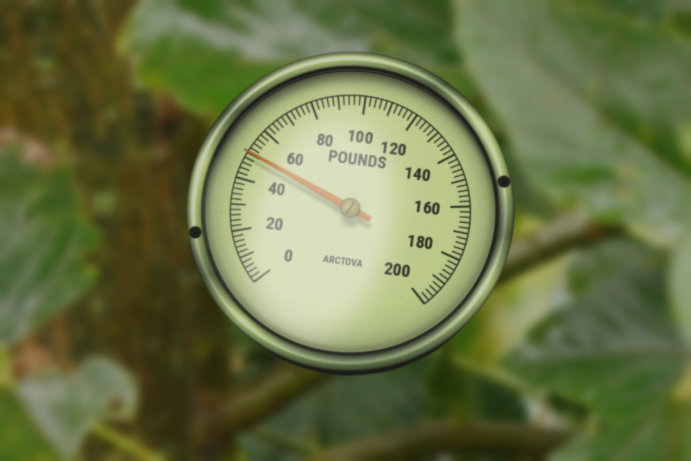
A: 50 lb
